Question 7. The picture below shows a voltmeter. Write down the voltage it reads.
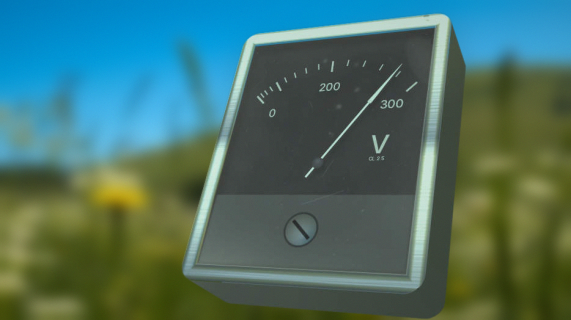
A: 280 V
